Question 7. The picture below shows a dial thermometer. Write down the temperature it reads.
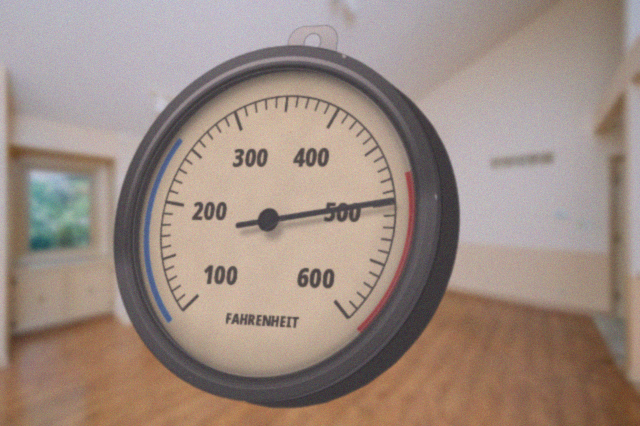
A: 500 °F
